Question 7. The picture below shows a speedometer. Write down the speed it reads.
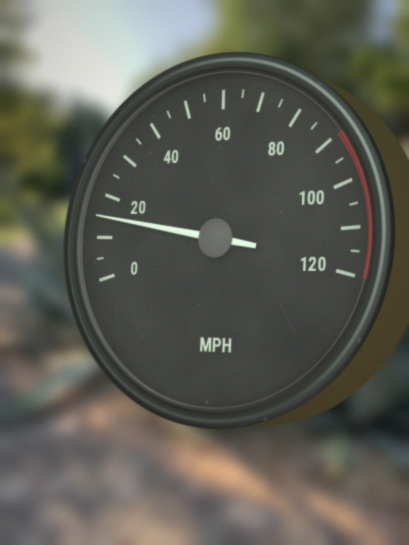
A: 15 mph
